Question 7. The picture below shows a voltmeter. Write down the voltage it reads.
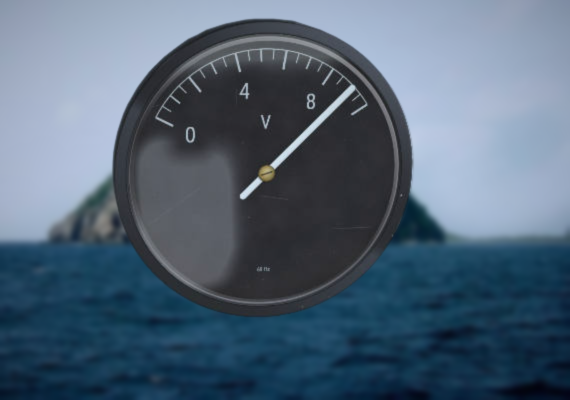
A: 9 V
